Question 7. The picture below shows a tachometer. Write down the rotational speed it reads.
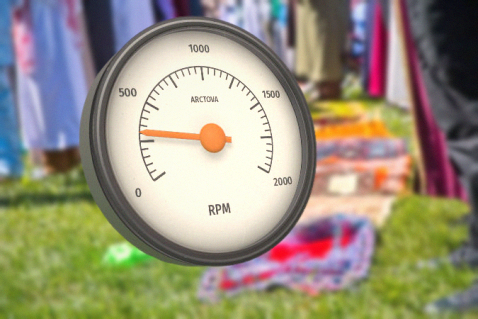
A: 300 rpm
